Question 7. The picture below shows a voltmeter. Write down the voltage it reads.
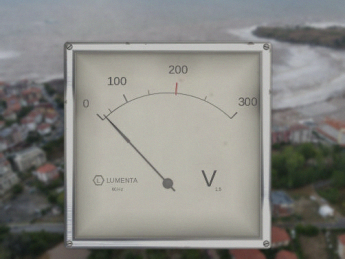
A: 25 V
